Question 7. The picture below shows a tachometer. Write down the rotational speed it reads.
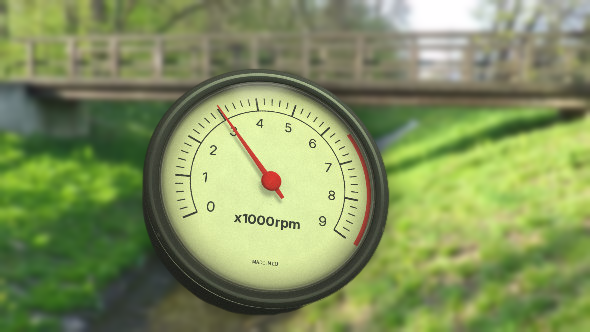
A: 3000 rpm
